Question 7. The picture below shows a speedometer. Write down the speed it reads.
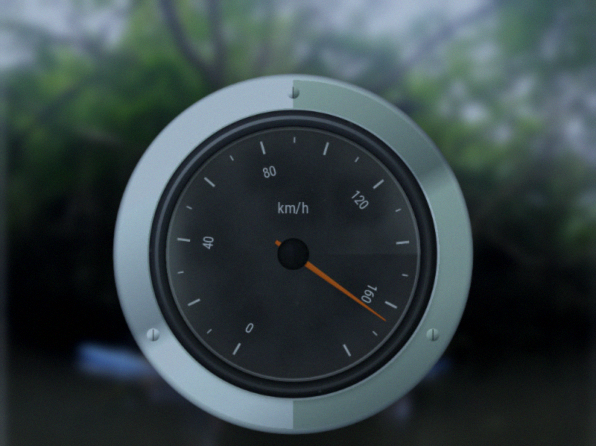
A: 165 km/h
